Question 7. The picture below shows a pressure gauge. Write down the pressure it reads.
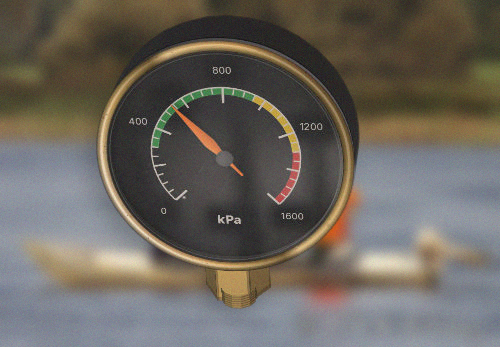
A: 550 kPa
